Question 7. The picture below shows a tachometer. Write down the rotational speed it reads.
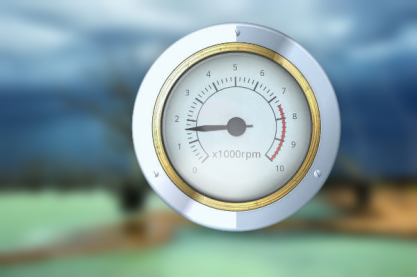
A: 1600 rpm
